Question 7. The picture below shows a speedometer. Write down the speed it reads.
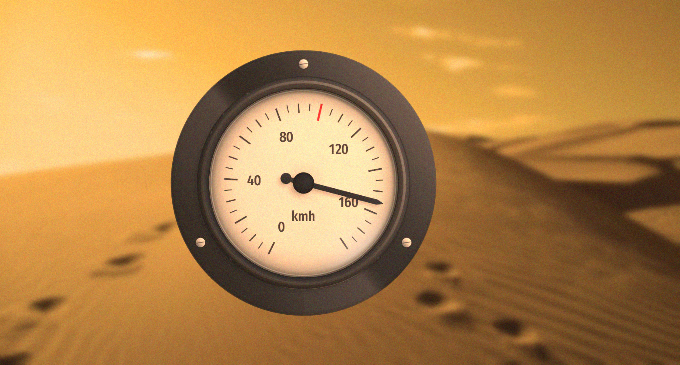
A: 155 km/h
